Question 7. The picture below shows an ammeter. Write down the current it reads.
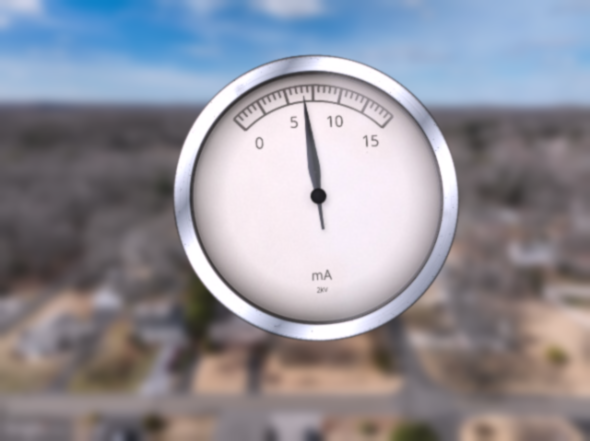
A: 6.5 mA
